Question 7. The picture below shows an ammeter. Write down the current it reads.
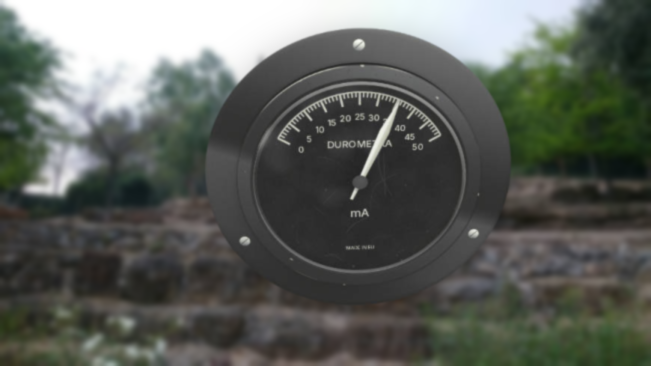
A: 35 mA
